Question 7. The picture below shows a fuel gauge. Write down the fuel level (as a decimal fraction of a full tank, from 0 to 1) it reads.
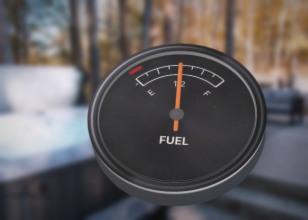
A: 0.5
